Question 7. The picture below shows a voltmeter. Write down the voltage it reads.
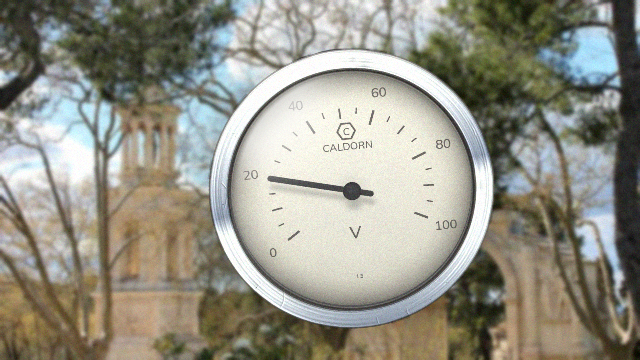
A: 20 V
